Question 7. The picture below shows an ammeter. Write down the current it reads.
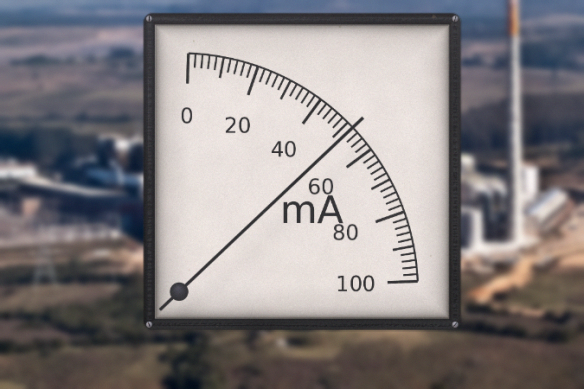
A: 52 mA
